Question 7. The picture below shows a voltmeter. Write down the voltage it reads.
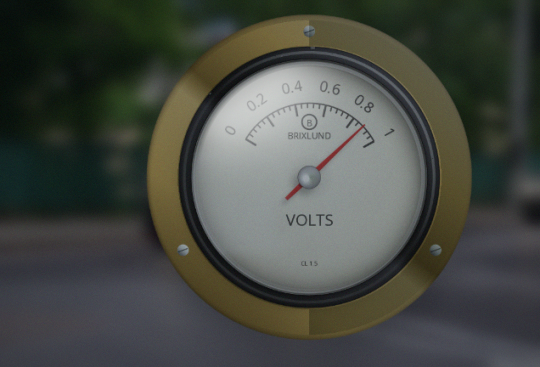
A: 0.88 V
